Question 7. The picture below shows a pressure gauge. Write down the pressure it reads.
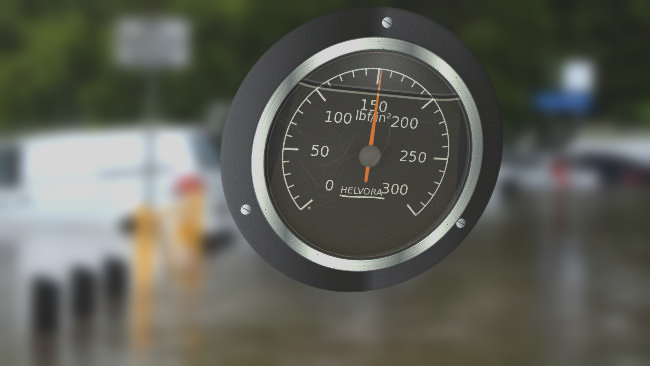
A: 150 psi
